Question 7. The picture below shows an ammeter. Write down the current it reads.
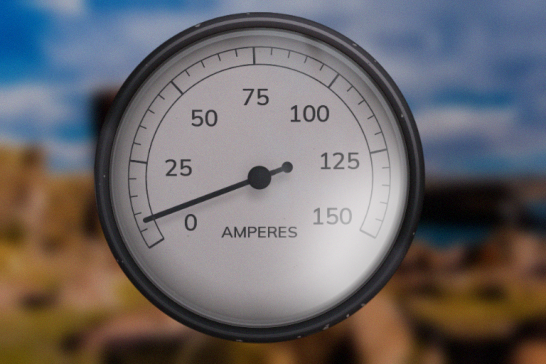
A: 7.5 A
